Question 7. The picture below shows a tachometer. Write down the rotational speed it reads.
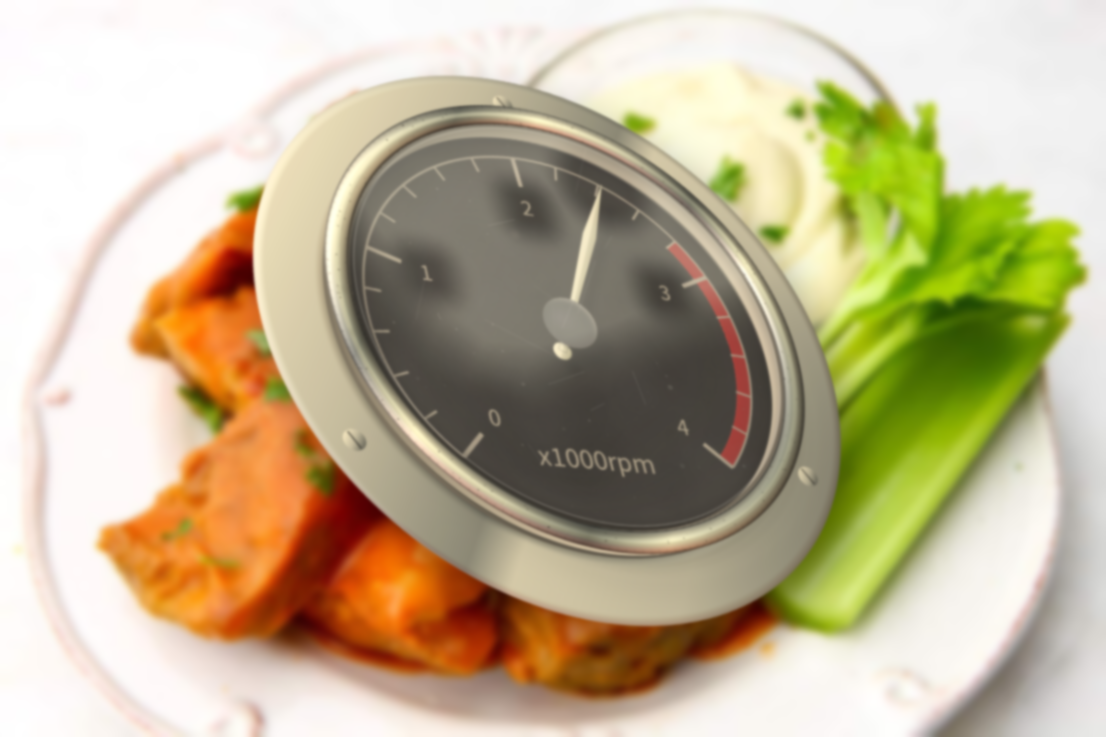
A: 2400 rpm
